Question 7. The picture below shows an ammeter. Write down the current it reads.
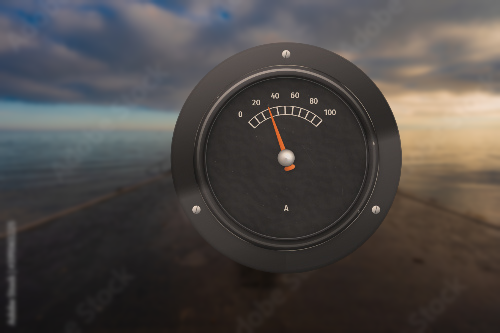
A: 30 A
